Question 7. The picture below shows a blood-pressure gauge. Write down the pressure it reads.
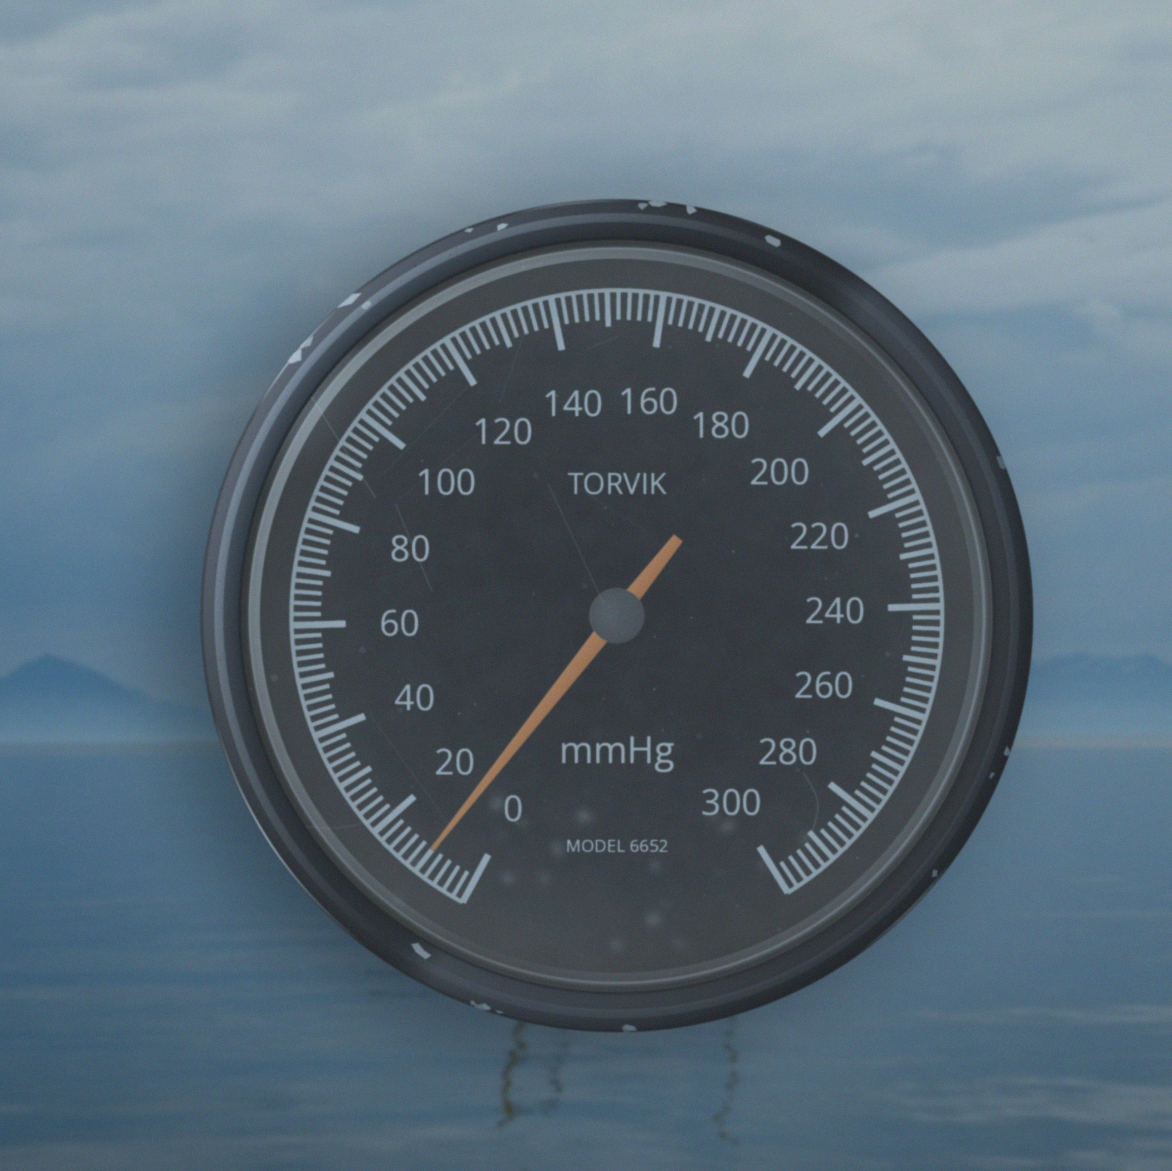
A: 10 mmHg
